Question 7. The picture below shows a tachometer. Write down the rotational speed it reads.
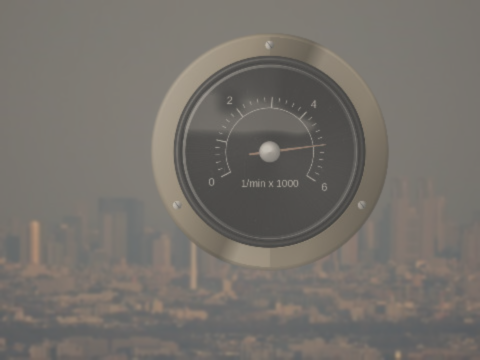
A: 5000 rpm
